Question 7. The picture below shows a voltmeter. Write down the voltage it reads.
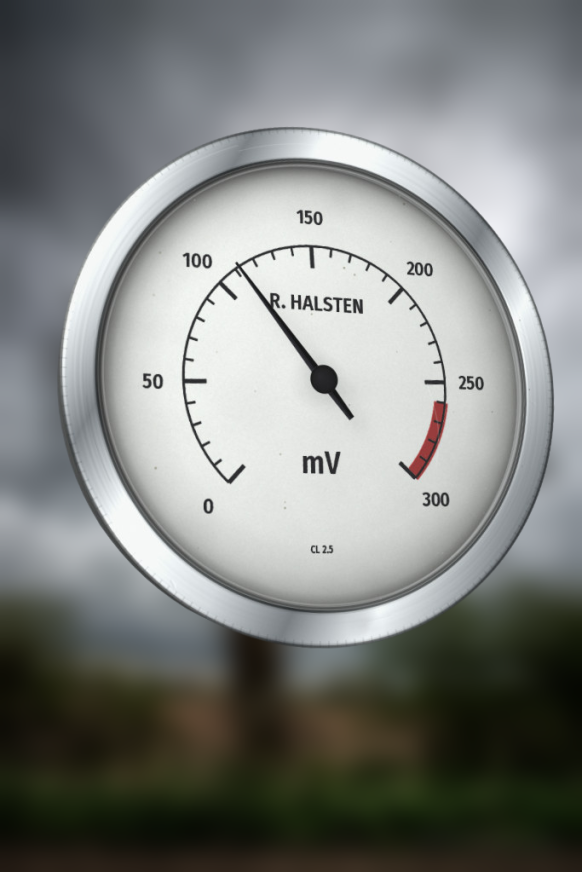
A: 110 mV
